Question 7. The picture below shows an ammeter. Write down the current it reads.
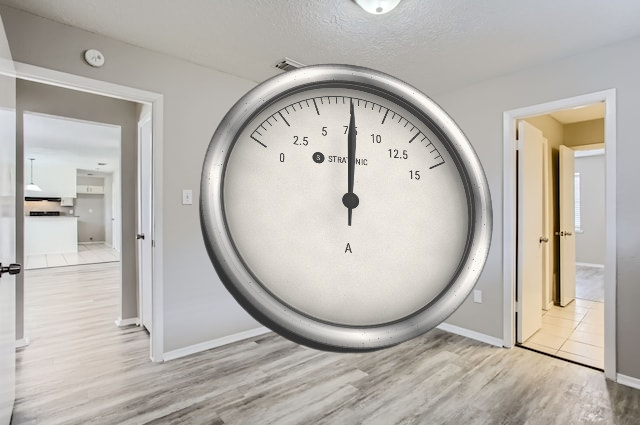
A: 7.5 A
